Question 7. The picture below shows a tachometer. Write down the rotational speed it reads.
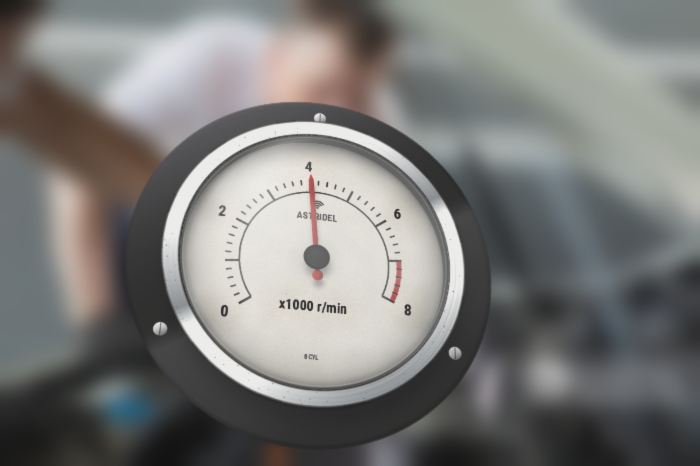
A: 4000 rpm
